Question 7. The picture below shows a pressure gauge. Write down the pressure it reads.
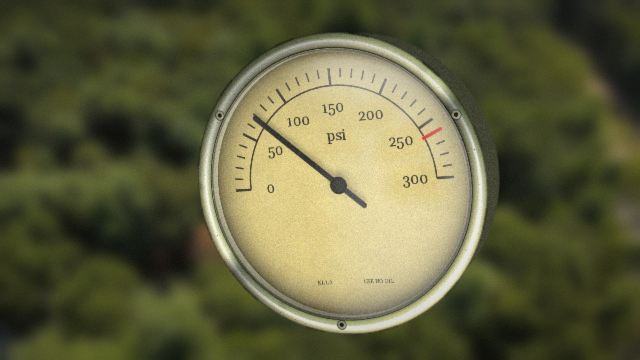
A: 70 psi
